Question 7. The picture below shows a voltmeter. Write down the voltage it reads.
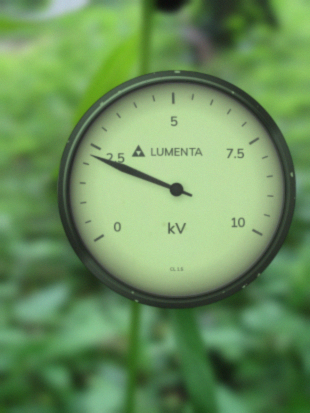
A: 2.25 kV
